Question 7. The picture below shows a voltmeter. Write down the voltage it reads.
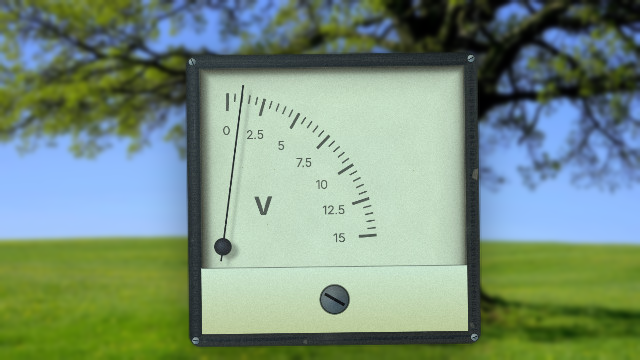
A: 1 V
